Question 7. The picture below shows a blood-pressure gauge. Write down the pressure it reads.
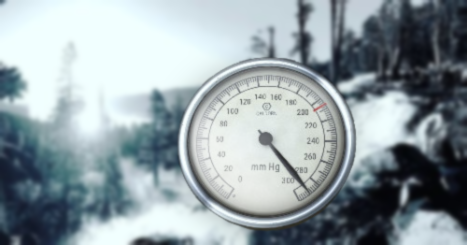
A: 290 mmHg
